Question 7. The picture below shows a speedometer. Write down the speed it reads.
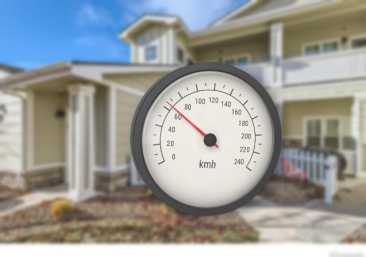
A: 65 km/h
